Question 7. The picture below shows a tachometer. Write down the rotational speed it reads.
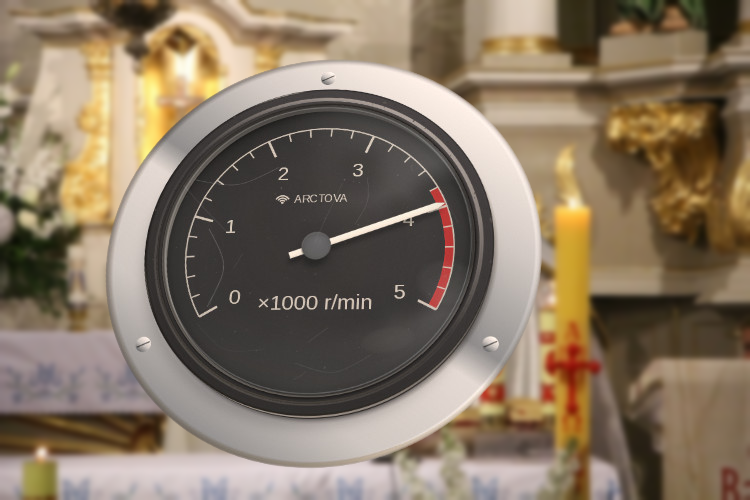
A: 4000 rpm
